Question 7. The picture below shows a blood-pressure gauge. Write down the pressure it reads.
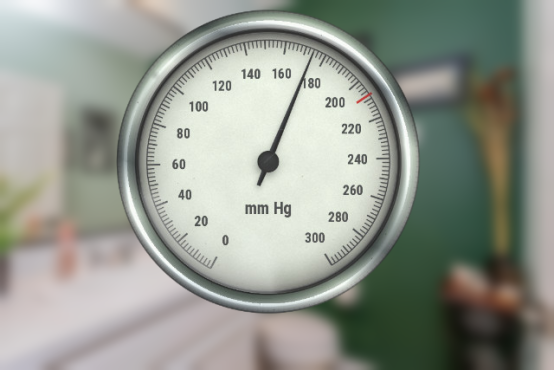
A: 174 mmHg
